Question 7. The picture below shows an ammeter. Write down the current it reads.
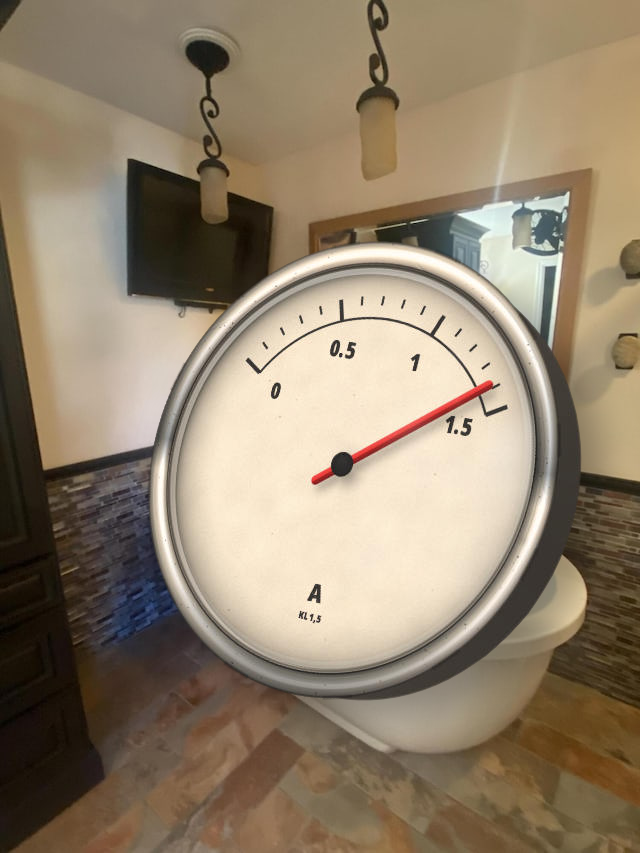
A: 1.4 A
